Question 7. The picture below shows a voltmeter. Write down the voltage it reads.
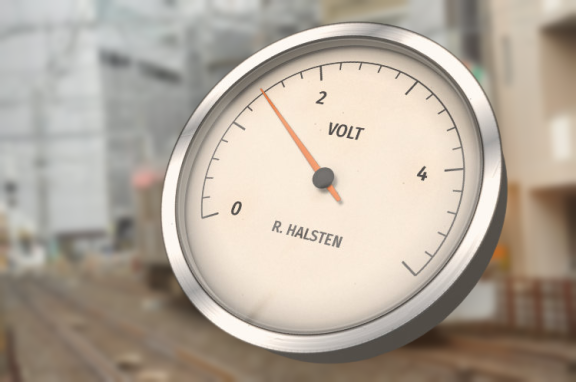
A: 1.4 V
